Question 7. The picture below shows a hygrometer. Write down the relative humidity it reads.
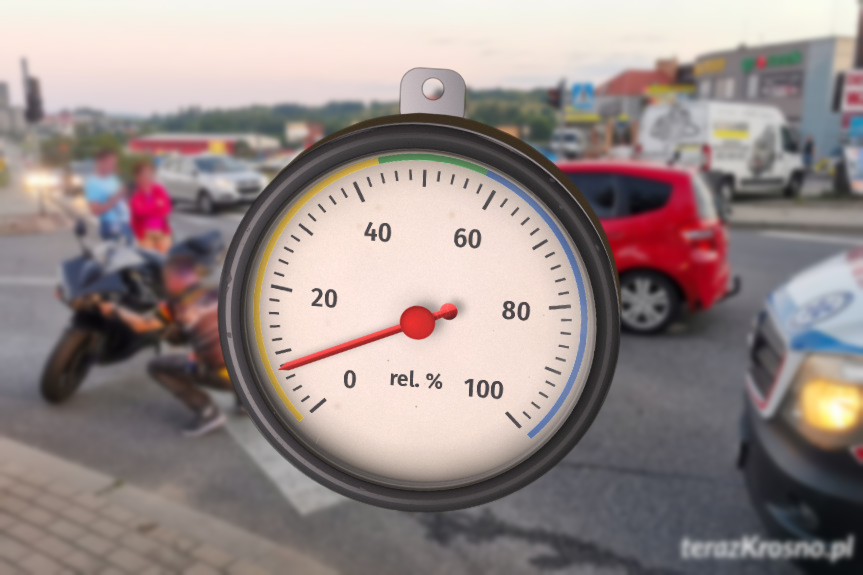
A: 8 %
